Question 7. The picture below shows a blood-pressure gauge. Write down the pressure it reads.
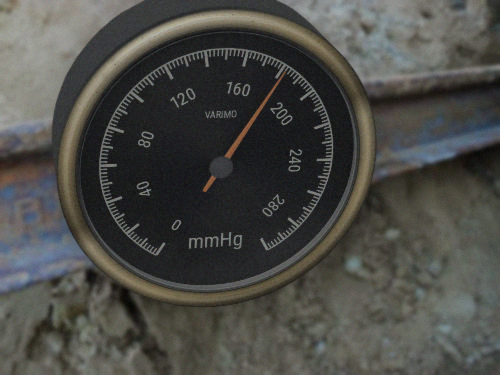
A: 180 mmHg
